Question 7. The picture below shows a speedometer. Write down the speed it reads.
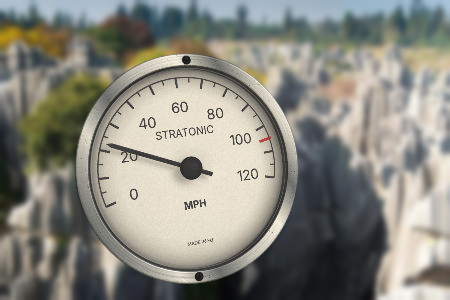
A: 22.5 mph
